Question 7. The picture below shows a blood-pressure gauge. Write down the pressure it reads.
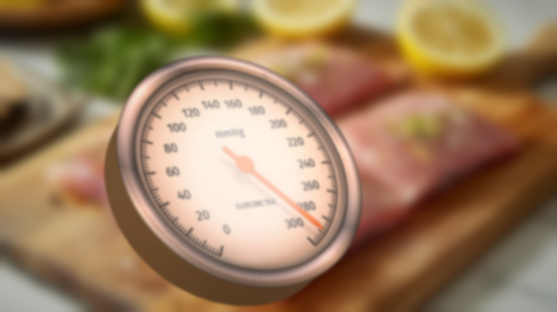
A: 290 mmHg
